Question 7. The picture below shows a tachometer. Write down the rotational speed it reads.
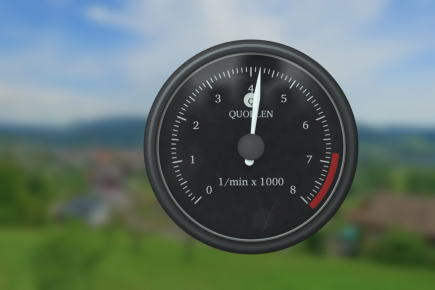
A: 4200 rpm
